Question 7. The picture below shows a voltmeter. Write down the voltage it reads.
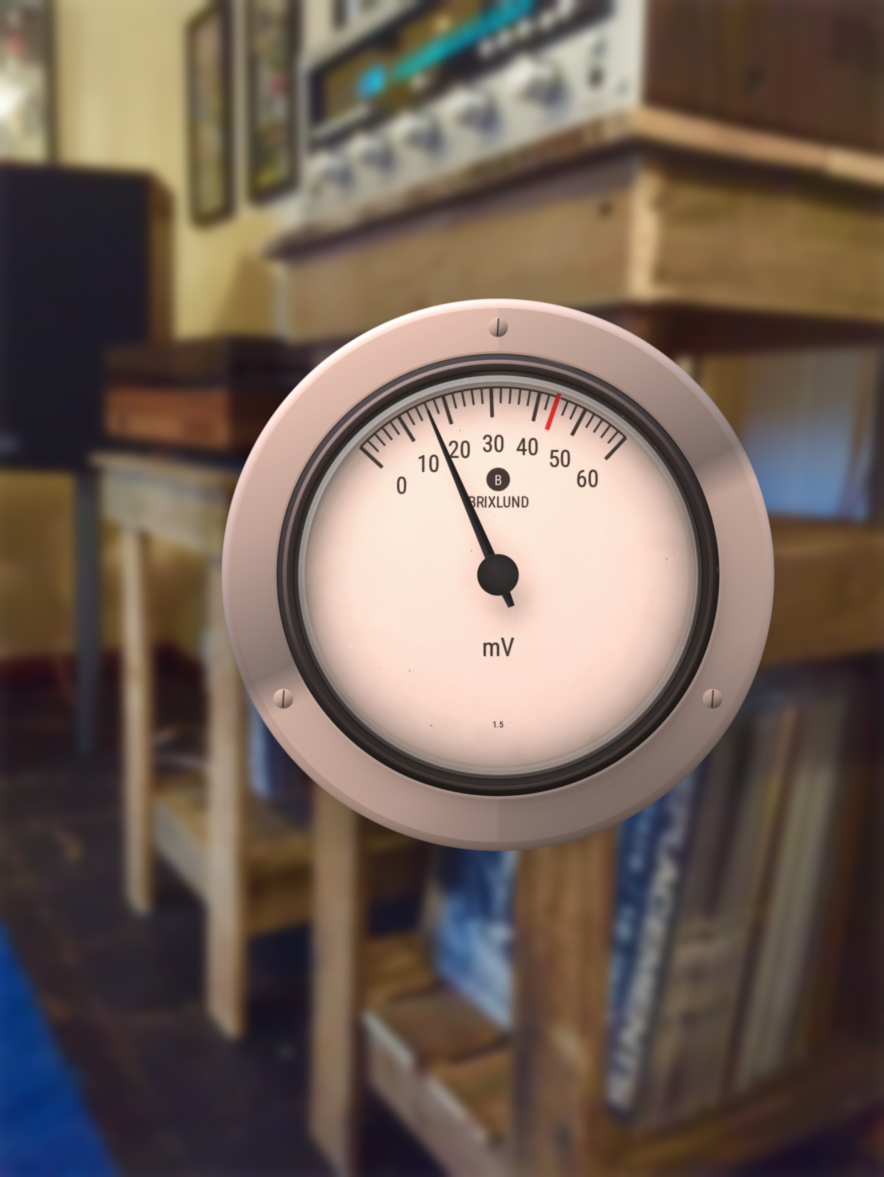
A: 16 mV
